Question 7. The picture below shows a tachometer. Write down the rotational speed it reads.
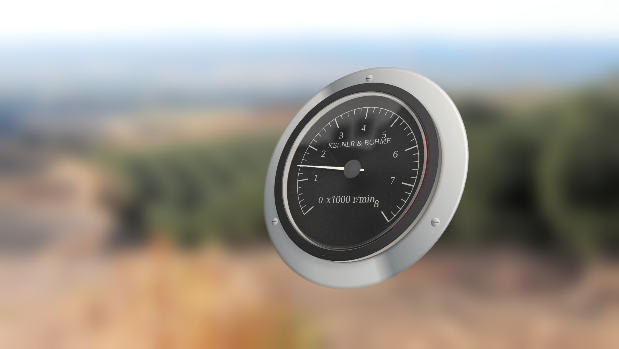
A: 1400 rpm
